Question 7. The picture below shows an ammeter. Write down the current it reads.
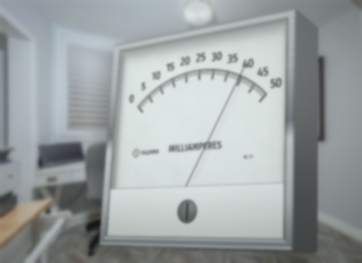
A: 40 mA
